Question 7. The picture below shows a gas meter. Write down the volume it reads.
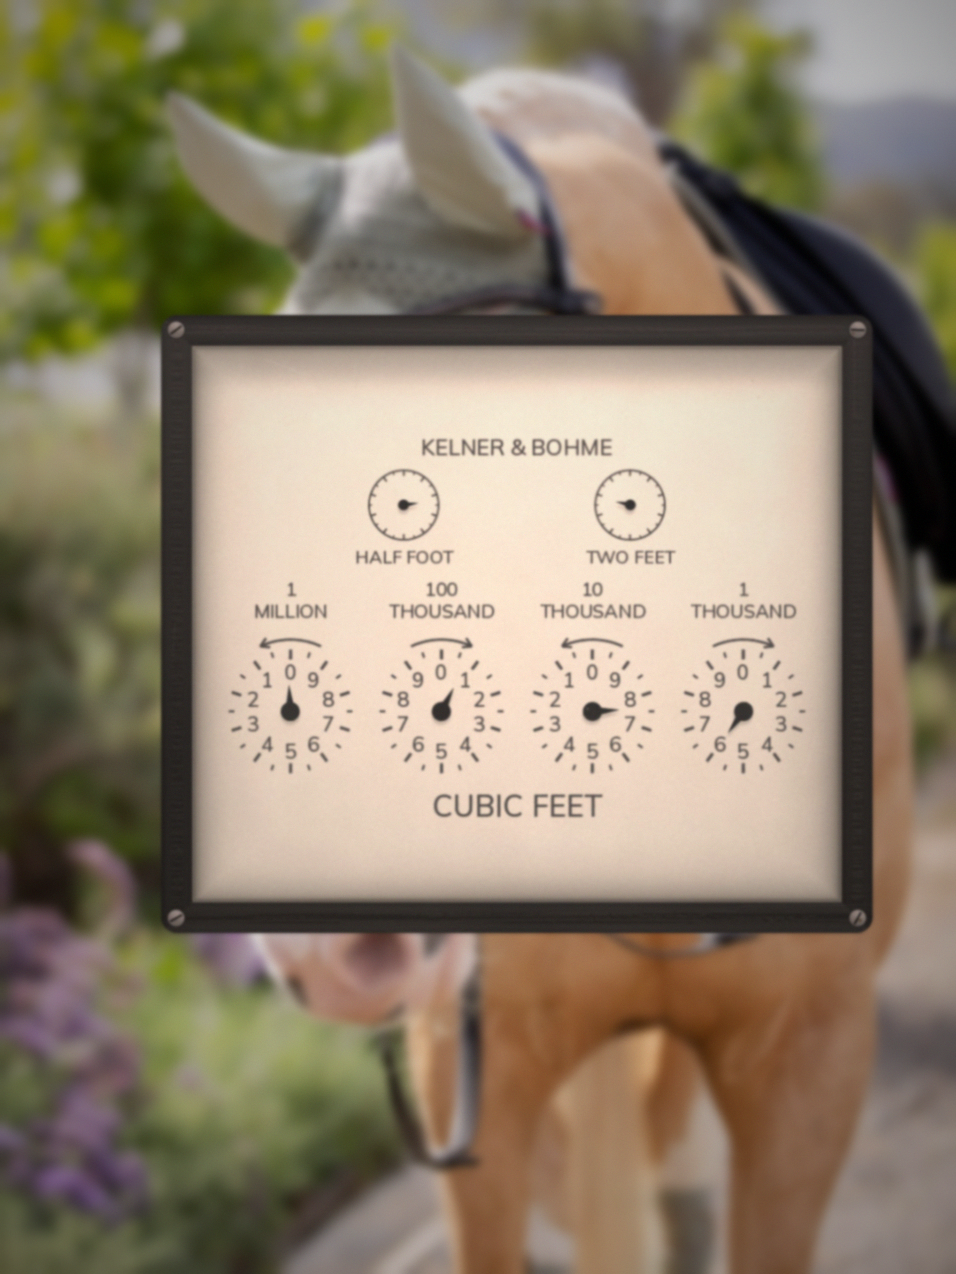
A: 7600 ft³
